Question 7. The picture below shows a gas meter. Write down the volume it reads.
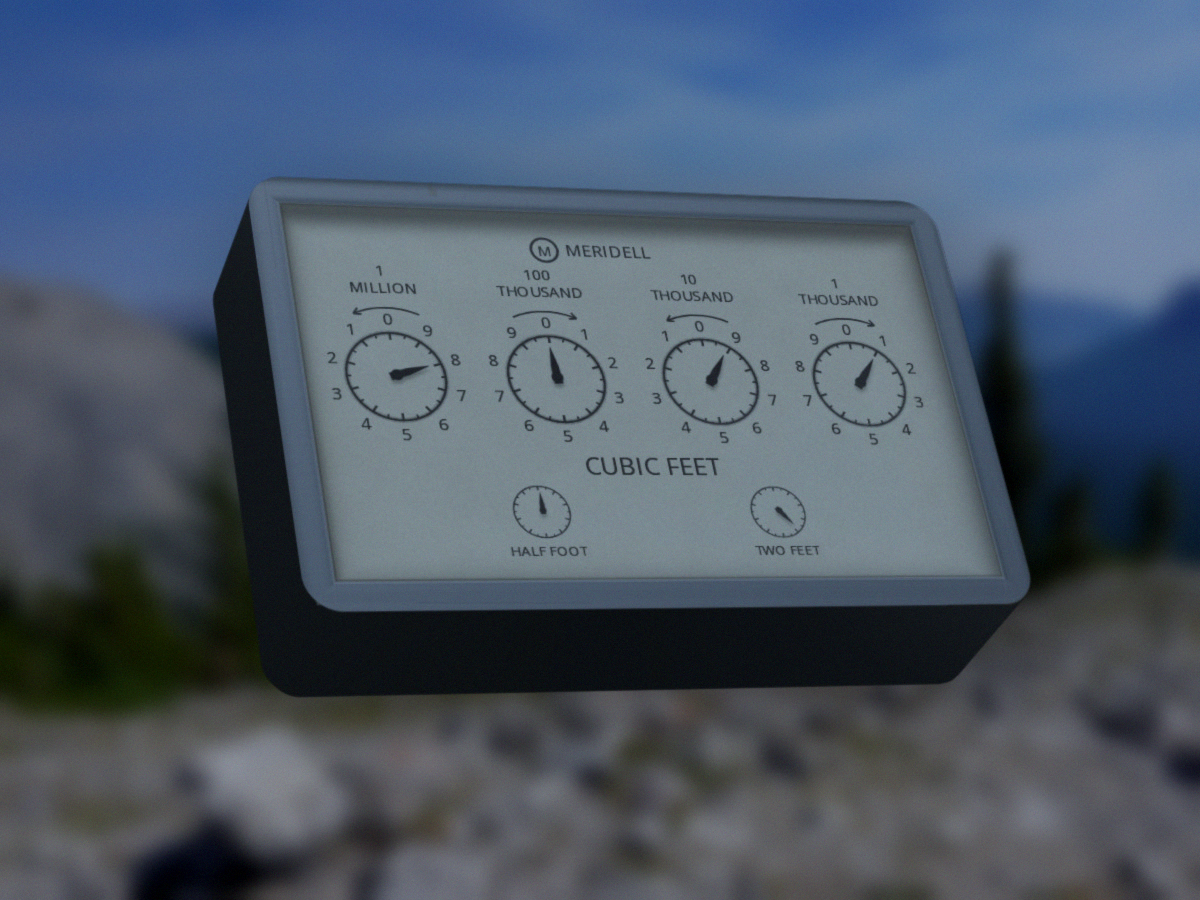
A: 799100 ft³
